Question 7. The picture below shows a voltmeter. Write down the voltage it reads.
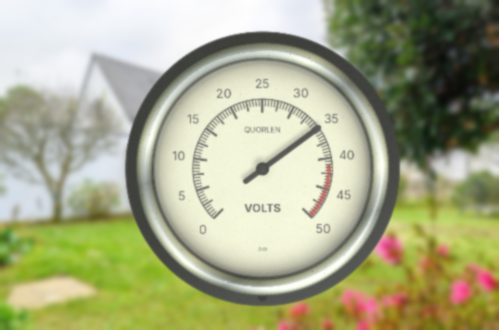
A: 35 V
